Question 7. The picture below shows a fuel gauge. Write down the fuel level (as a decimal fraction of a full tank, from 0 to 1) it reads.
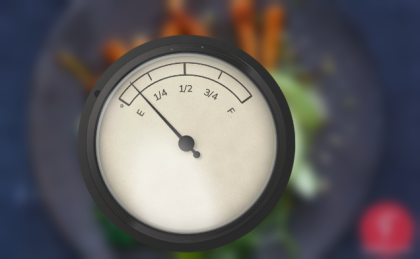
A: 0.125
